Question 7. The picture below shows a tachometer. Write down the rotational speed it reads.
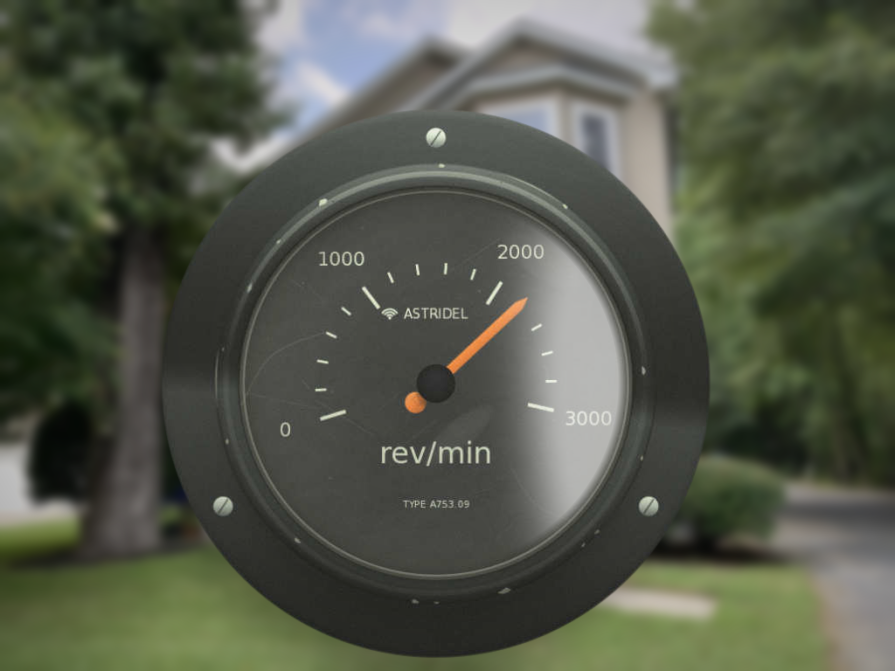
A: 2200 rpm
